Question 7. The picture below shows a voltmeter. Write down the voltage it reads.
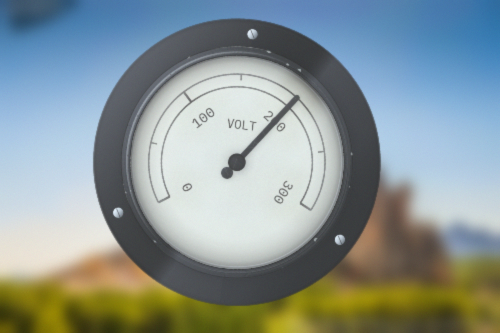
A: 200 V
